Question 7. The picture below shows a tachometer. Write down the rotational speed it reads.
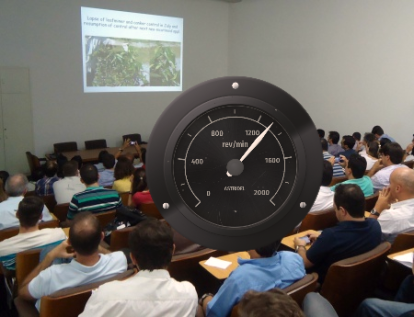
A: 1300 rpm
